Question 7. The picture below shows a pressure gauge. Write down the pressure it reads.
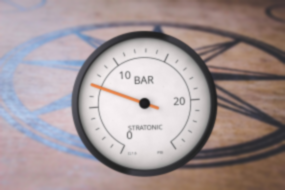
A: 7 bar
